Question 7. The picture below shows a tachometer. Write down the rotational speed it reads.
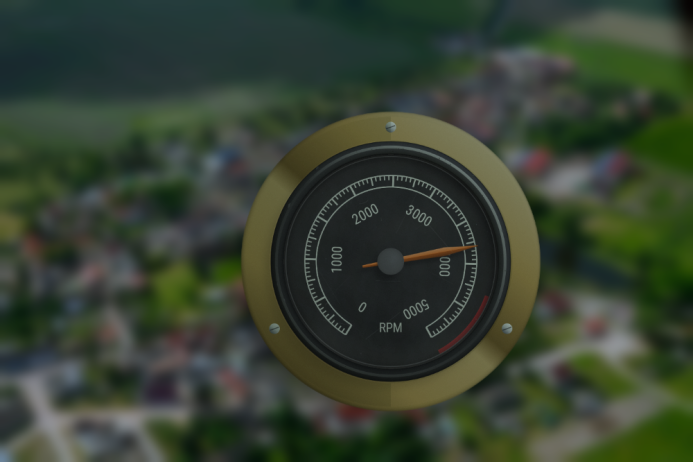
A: 3800 rpm
